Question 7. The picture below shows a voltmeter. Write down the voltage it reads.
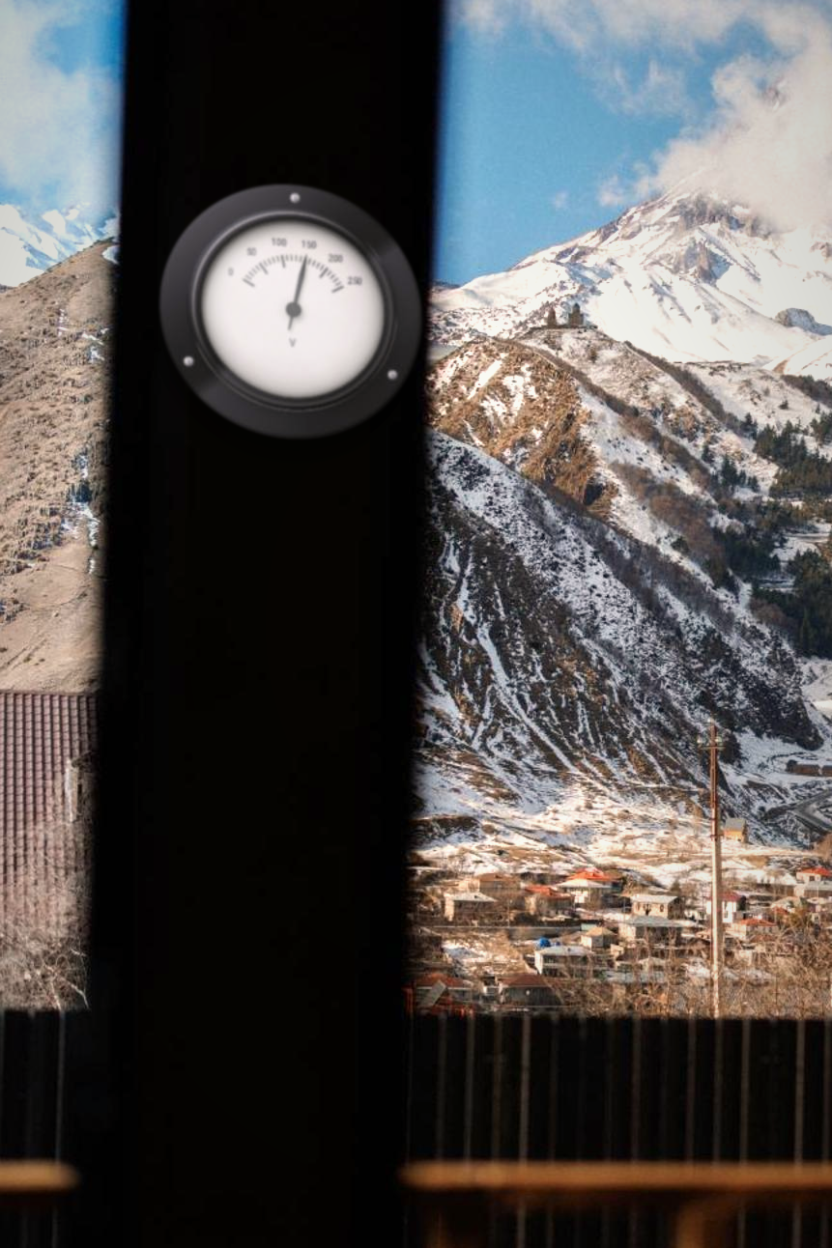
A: 150 V
